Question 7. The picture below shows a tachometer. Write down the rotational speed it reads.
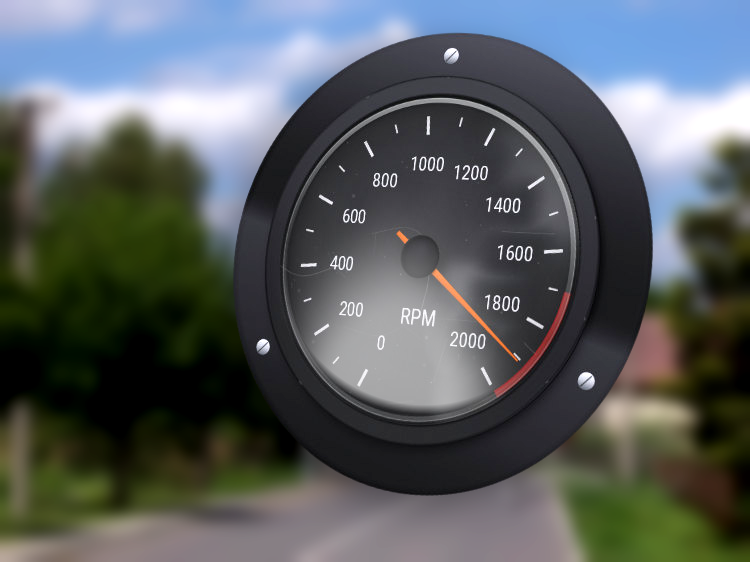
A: 1900 rpm
